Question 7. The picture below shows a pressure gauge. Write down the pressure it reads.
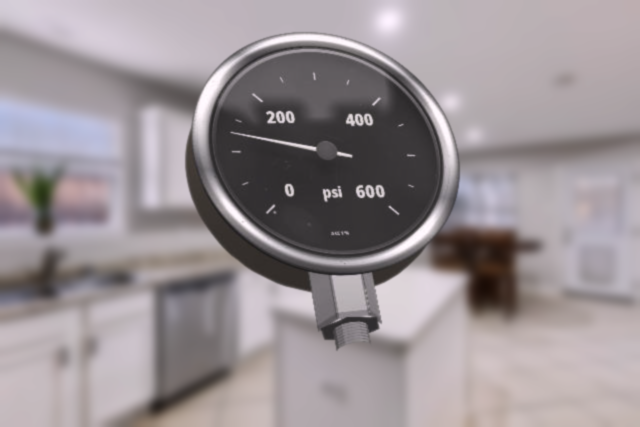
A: 125 psi
